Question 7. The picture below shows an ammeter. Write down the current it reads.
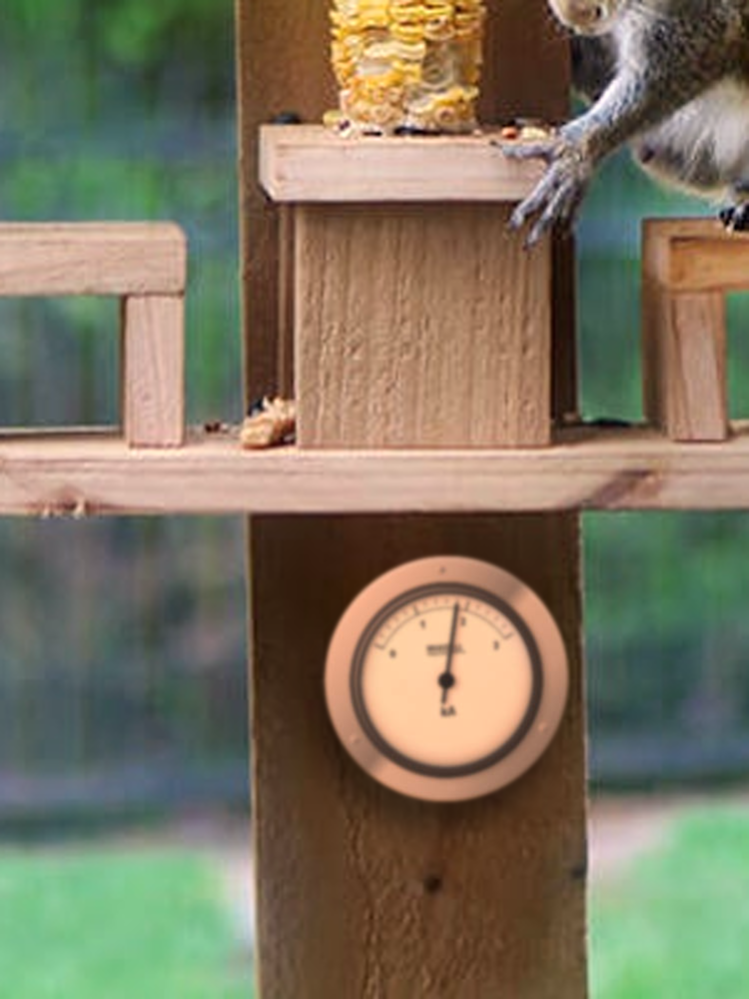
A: 1.8 kA
